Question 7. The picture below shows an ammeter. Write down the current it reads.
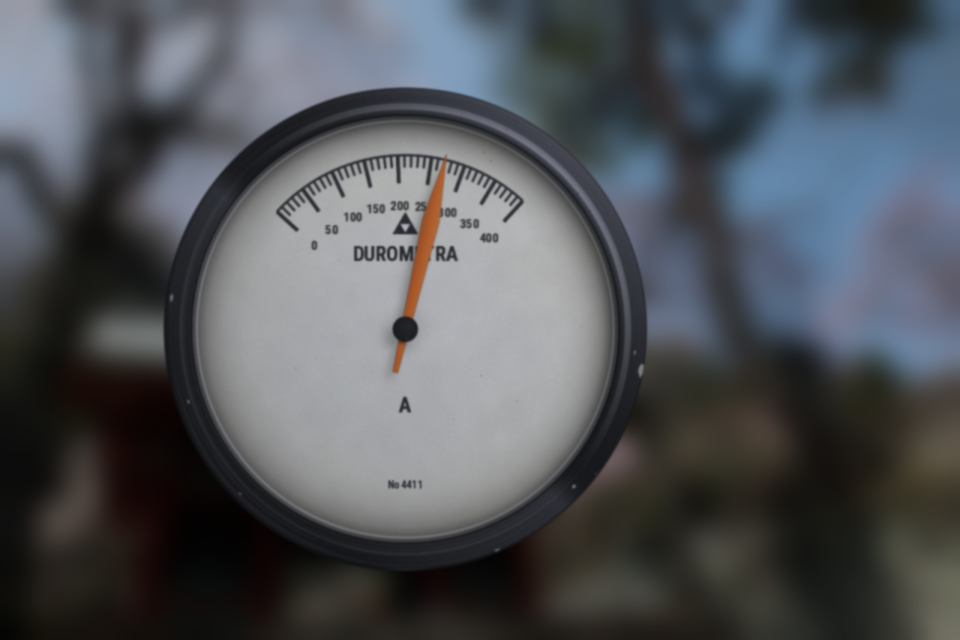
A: 270 A
